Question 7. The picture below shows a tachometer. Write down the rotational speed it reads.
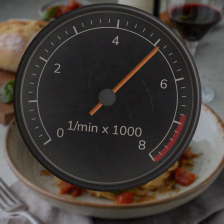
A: 5100 rpm
